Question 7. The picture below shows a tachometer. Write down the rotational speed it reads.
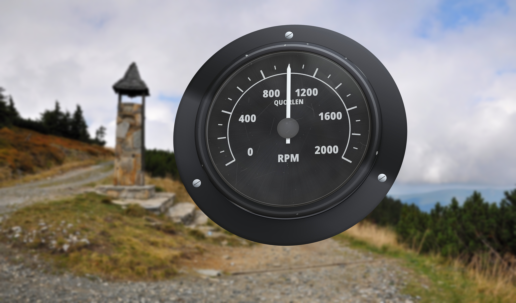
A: 1000 rpm
